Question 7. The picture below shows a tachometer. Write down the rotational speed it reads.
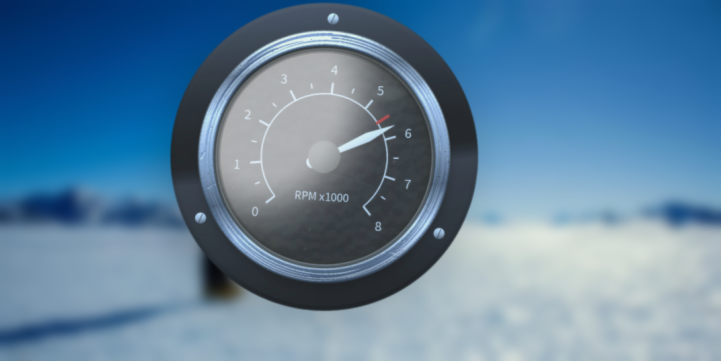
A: 5750 rpm
